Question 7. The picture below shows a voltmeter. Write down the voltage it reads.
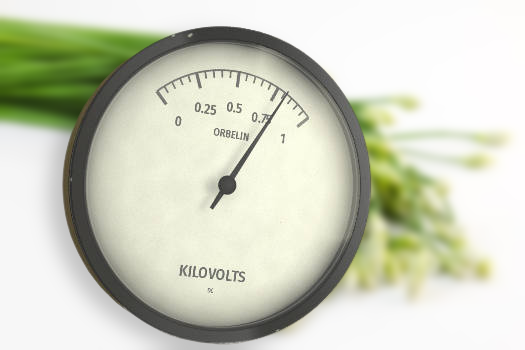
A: 0.8 kV
